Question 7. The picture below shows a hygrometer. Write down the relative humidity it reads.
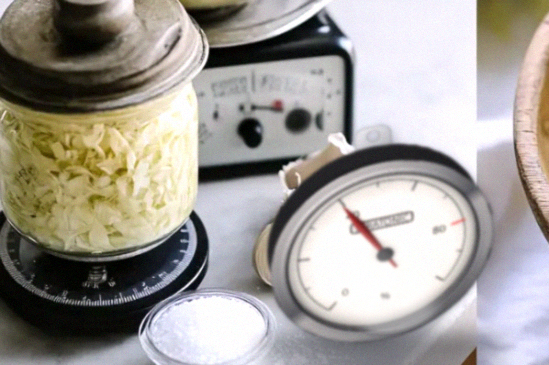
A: 40 %
